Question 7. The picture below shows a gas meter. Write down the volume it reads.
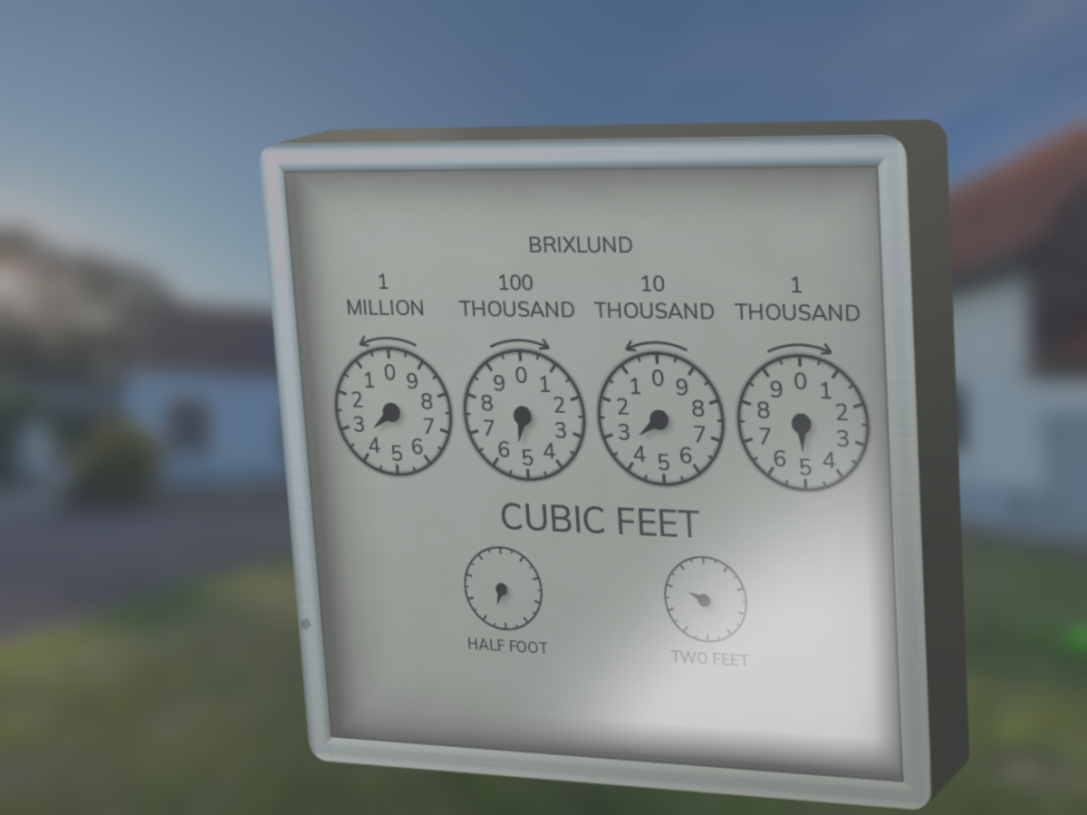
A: 353500 ft³
